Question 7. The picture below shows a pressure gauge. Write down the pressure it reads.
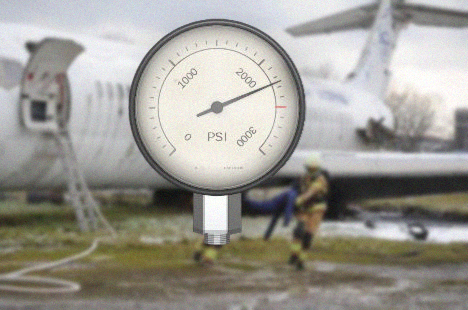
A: 2250 psi
